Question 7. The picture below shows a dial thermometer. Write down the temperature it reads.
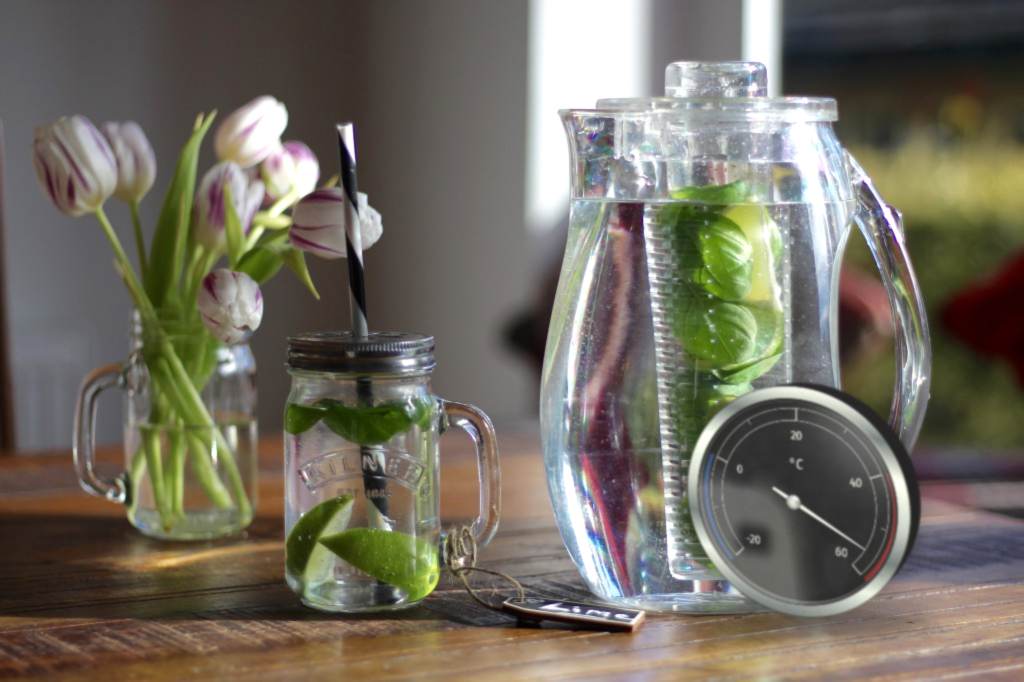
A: 55 °C
